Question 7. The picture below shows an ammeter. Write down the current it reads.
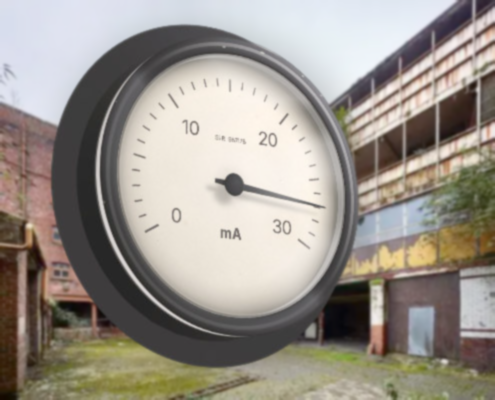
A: 27 mA
